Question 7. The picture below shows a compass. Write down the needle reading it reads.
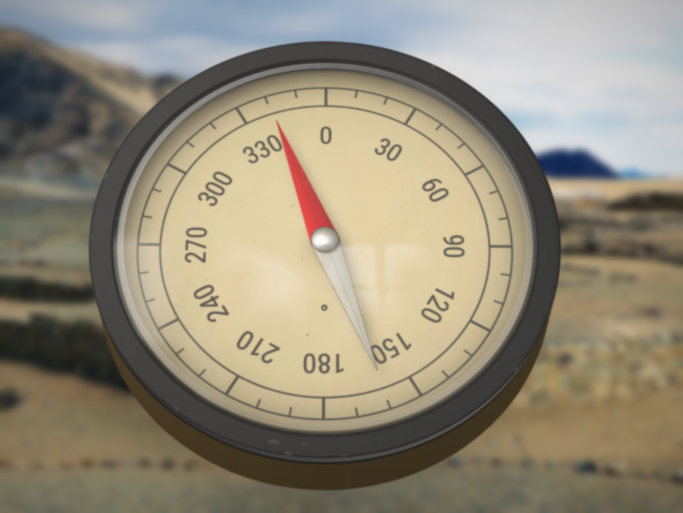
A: 340 °
